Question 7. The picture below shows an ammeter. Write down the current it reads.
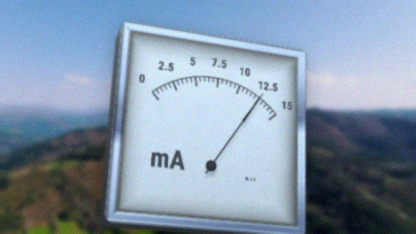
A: 12.5 mA
